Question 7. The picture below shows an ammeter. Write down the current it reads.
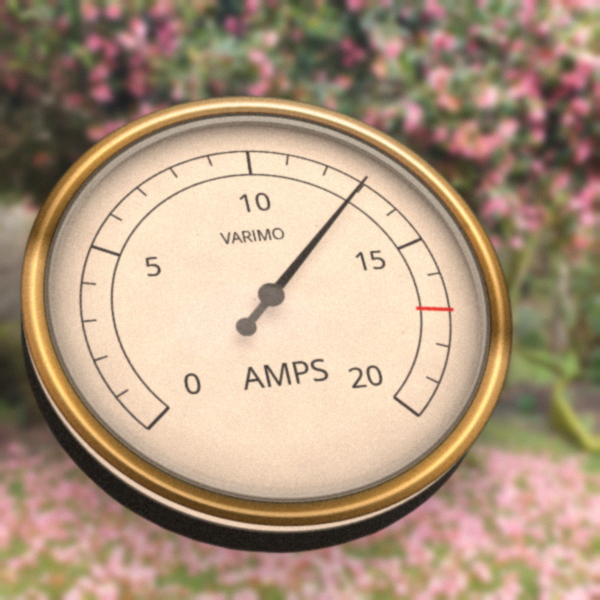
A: 13 A
